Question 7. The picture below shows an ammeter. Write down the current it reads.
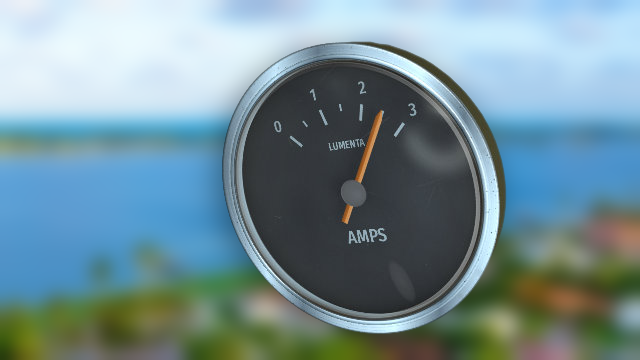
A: 2.5 A
